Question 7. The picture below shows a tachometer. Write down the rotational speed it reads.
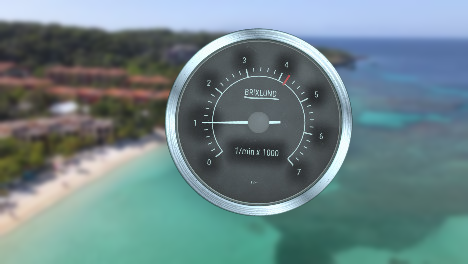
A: 1000 rpm
